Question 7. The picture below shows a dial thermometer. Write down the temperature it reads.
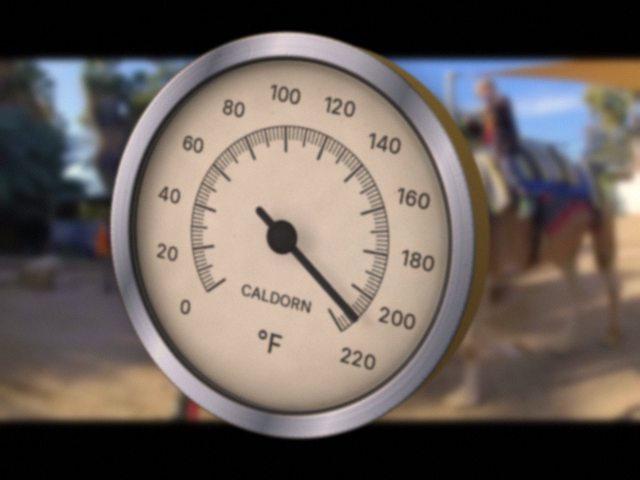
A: 210 °F
